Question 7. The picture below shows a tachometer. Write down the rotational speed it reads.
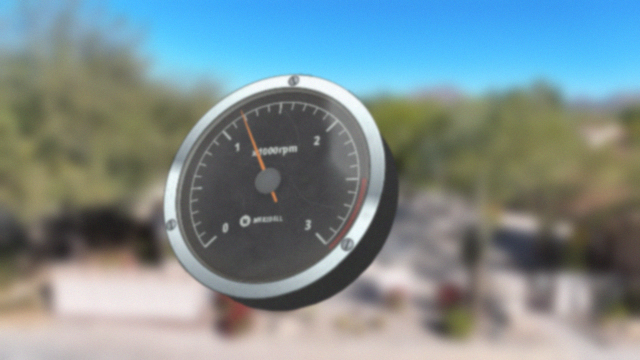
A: 1200 rpm
